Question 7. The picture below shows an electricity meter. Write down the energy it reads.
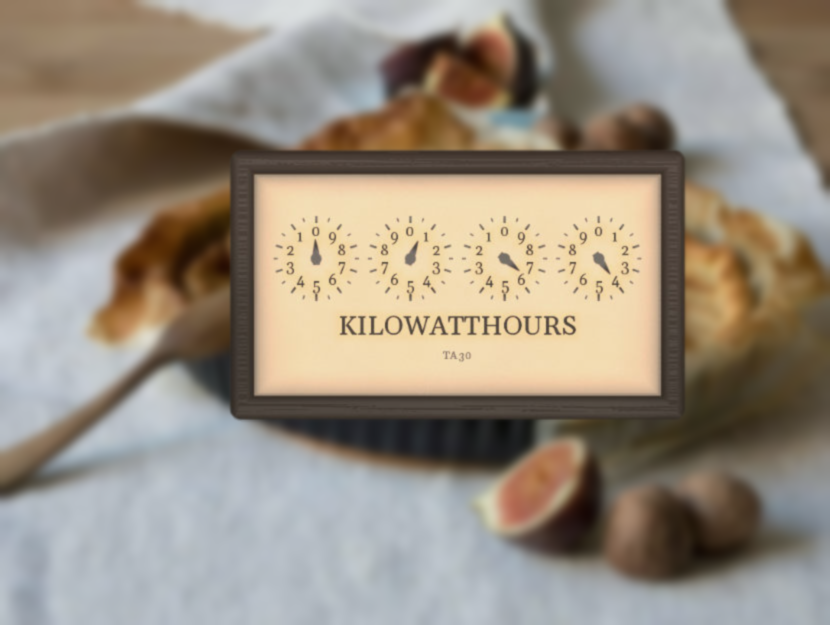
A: 64 kWh
